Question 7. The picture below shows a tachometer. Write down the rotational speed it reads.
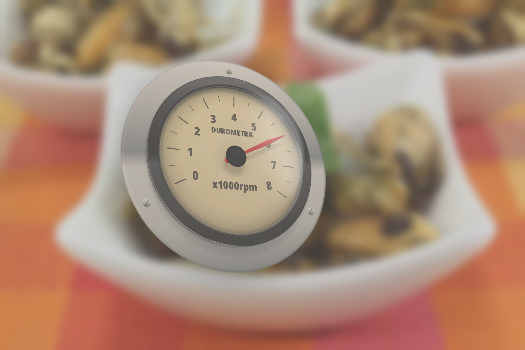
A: 6000 rpm
